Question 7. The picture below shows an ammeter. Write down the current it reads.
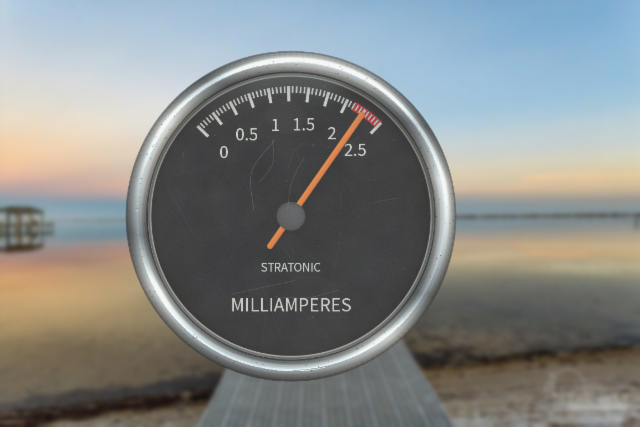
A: 2.25 mA
